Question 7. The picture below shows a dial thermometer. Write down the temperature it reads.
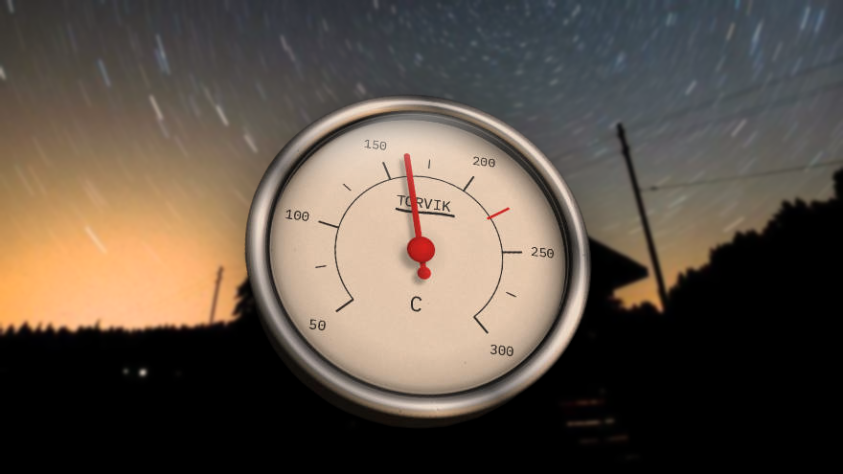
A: 162.5 °C
